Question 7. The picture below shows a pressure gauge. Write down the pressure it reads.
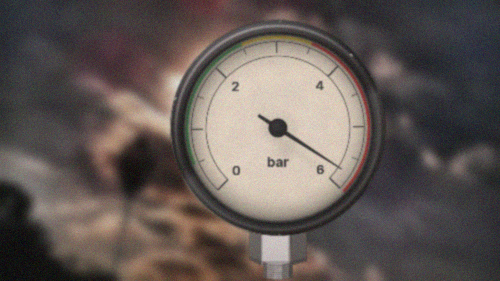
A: 5.75 bar
